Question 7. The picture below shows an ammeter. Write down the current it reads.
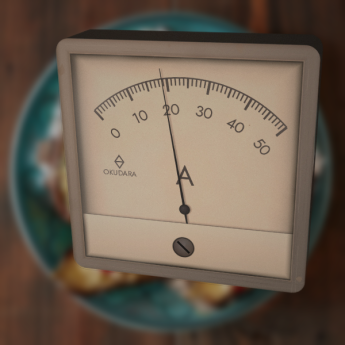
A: 19 A
